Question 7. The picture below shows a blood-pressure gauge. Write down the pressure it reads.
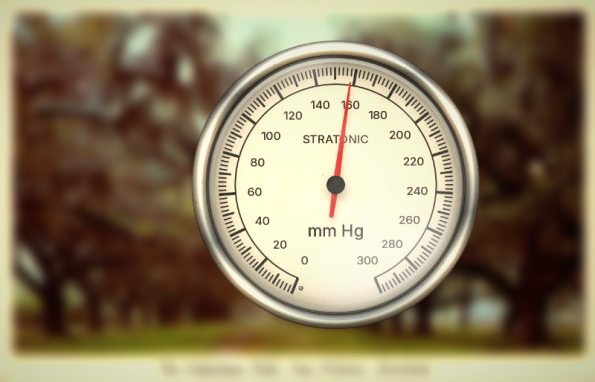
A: 158 mmHg
